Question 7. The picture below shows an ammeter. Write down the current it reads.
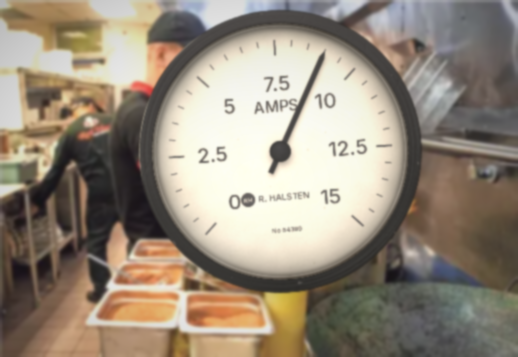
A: 9 A
